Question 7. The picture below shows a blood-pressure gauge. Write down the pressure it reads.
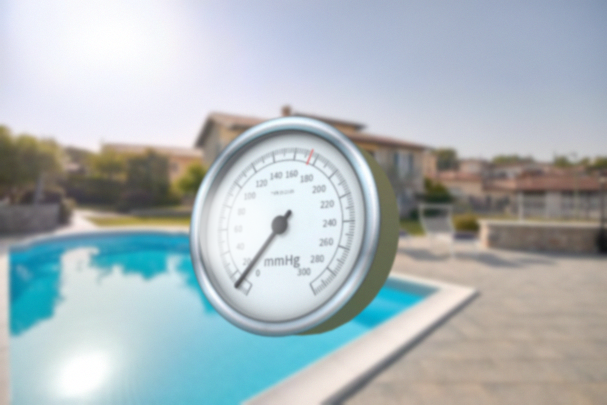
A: 10 mmHg
